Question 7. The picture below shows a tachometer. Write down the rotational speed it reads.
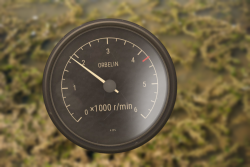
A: 1875 rpm
